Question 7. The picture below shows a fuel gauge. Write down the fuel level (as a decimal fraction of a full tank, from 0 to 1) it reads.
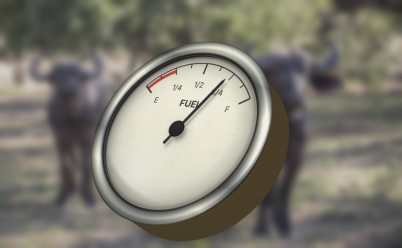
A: 0.75
